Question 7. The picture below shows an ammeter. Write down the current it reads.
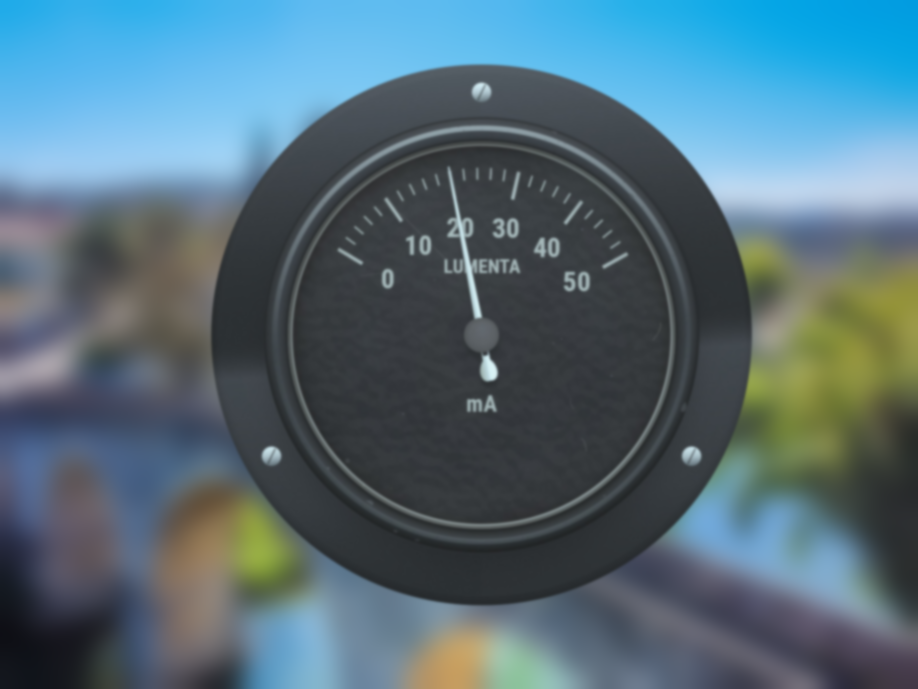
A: 20 mA
